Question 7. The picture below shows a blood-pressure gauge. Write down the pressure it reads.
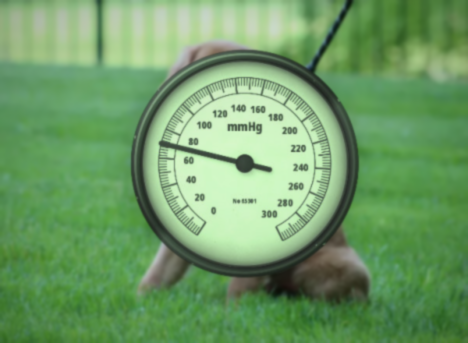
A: 70 mmHg
